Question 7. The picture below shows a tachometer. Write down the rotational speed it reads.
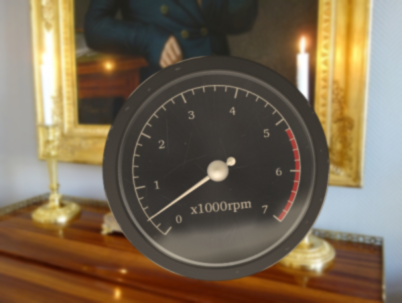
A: 400 rpm
